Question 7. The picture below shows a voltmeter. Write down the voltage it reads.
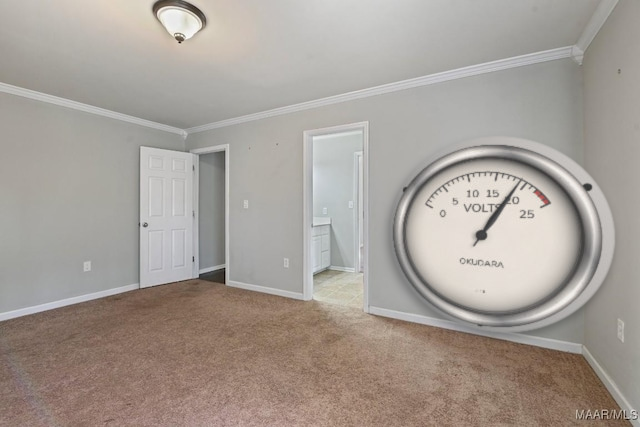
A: 19 V
